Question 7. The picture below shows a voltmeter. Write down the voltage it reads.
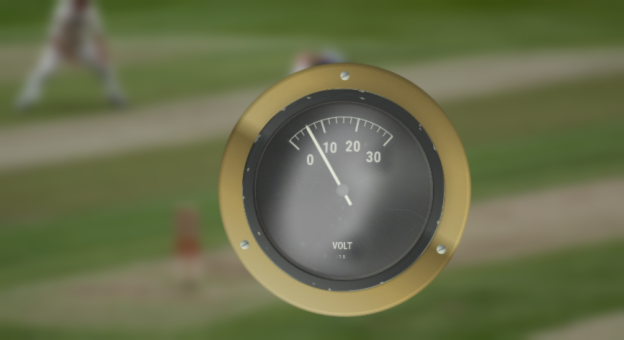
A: 6 V
